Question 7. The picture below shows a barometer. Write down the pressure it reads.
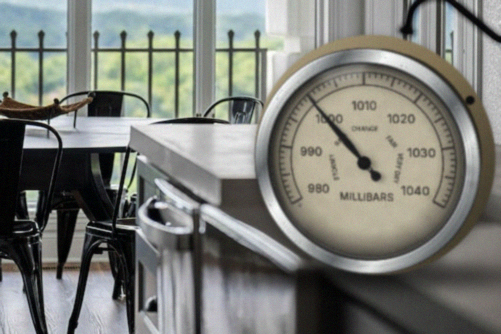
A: 1000 mbar
